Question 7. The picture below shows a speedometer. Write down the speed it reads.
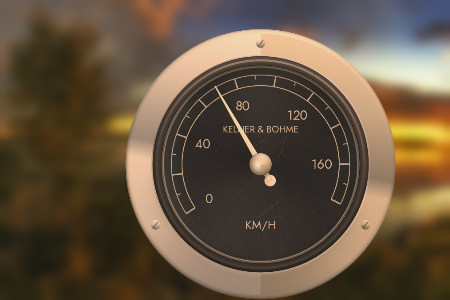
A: 70 km/h
